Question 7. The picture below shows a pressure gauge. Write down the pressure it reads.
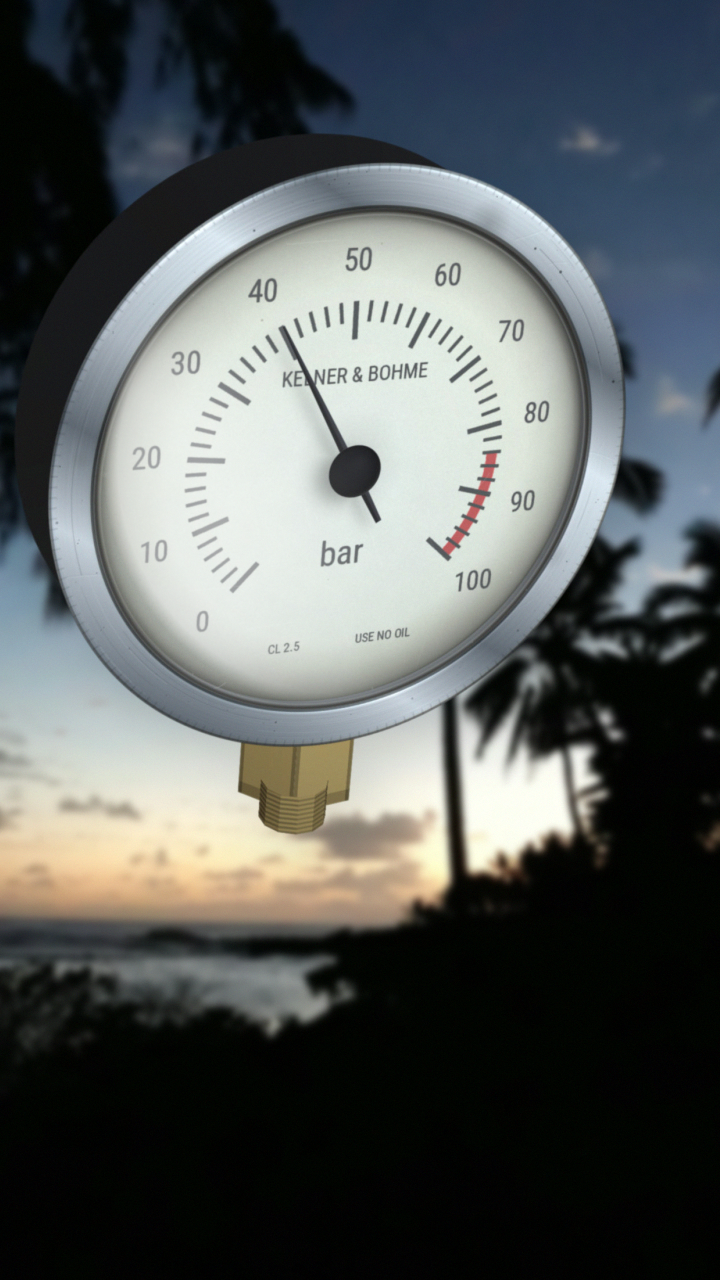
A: 40 bar
